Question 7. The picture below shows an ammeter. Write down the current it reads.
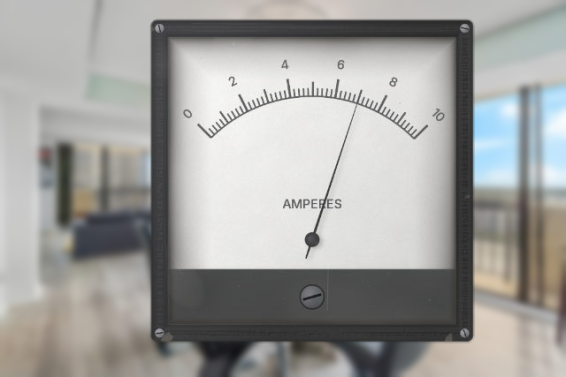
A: 7 A
